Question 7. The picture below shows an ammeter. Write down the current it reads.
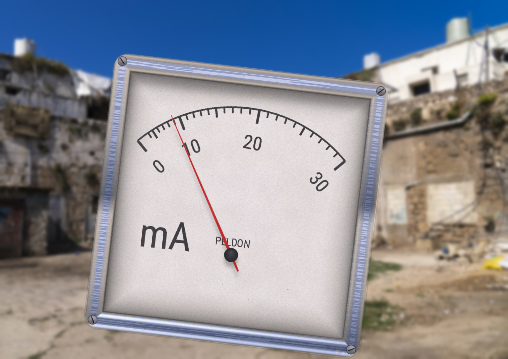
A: 9 mA
